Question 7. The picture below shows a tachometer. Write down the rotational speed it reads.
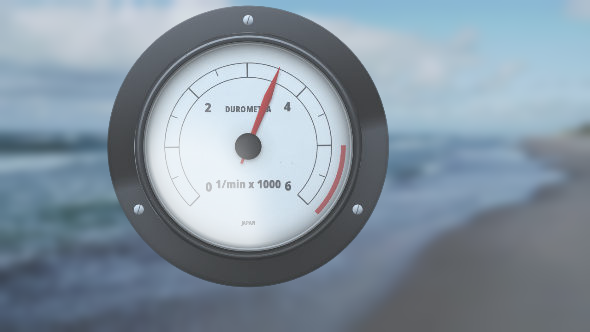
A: 3500 rpm
